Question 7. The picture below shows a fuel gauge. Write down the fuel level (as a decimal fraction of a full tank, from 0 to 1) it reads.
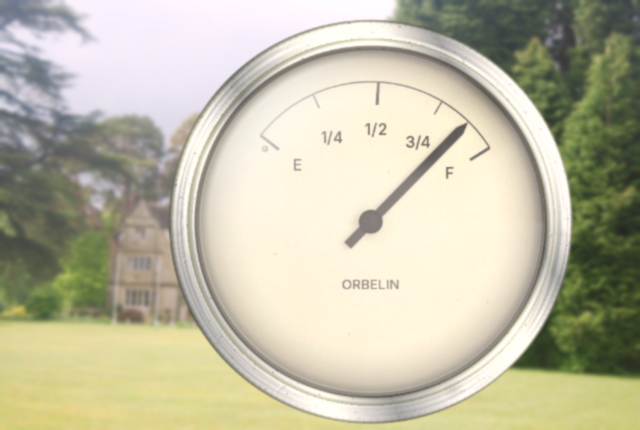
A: 0.875
